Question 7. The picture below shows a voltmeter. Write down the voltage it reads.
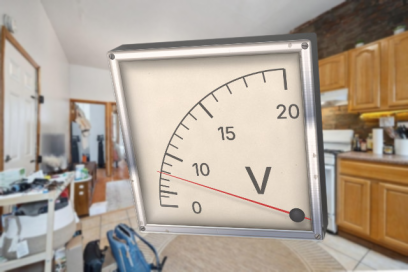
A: 8 V
